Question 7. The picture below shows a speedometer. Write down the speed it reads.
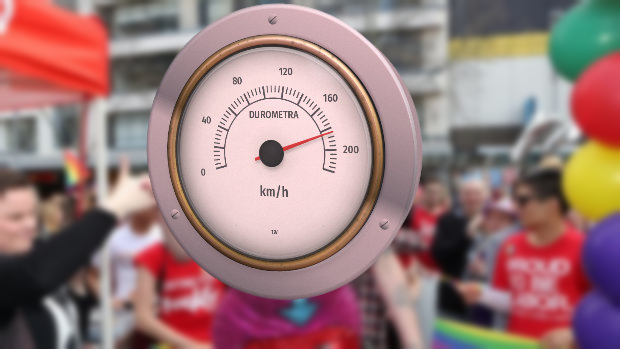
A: 184 km/h
